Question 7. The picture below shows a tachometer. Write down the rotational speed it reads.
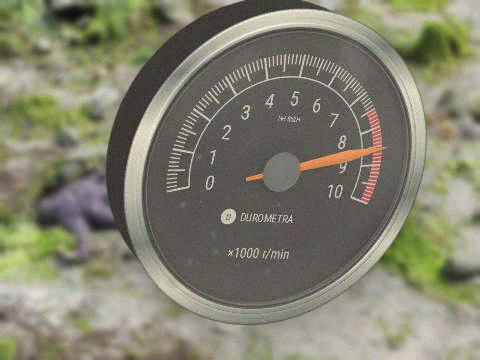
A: 8500 rpm
